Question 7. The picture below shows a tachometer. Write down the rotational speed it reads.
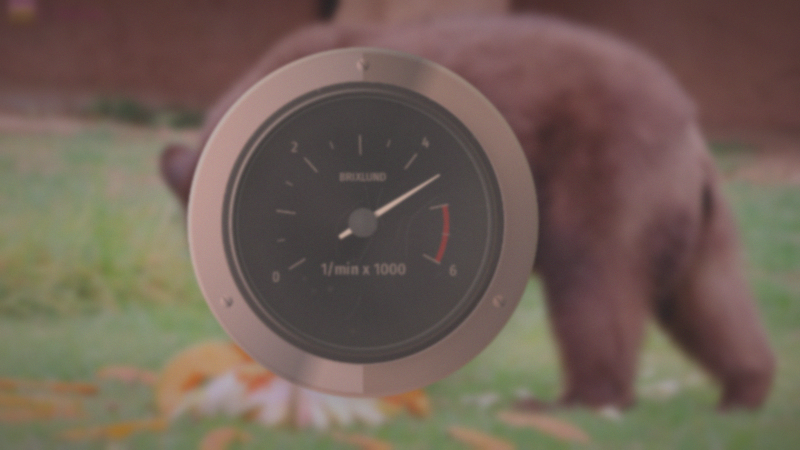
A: 4500 rpm
